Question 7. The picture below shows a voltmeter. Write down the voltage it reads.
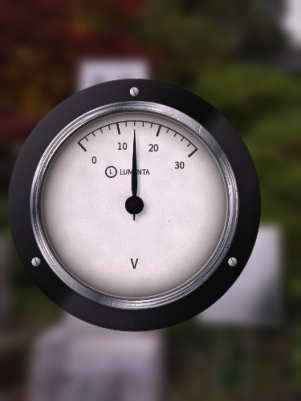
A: 14 V
